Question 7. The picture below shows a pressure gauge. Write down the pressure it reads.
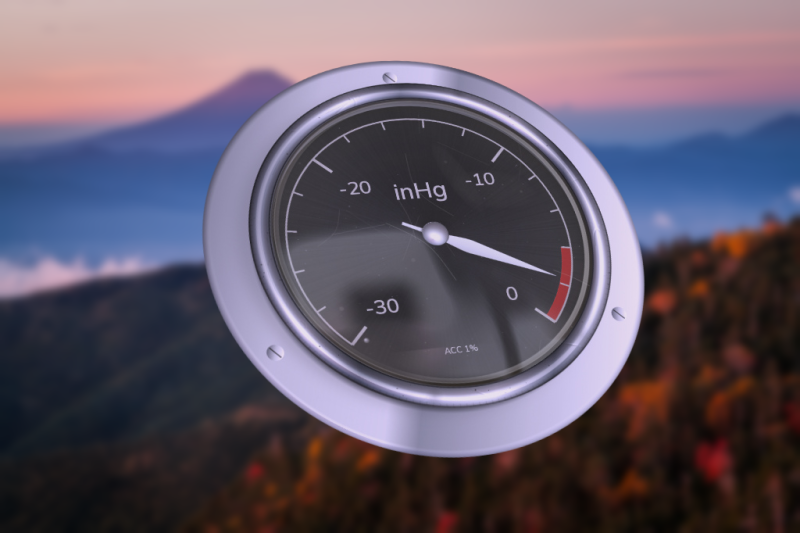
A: -2 inHg
